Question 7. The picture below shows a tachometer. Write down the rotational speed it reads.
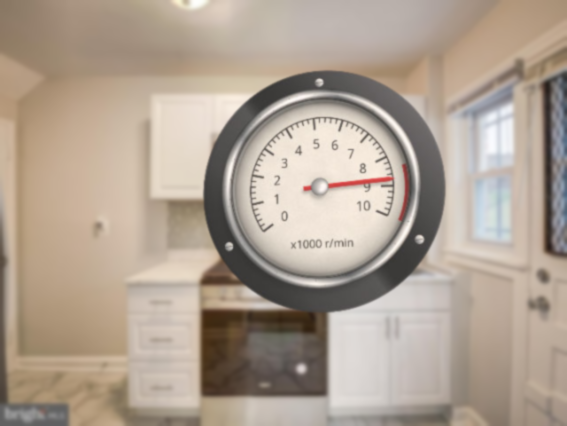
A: 8800 rpm
